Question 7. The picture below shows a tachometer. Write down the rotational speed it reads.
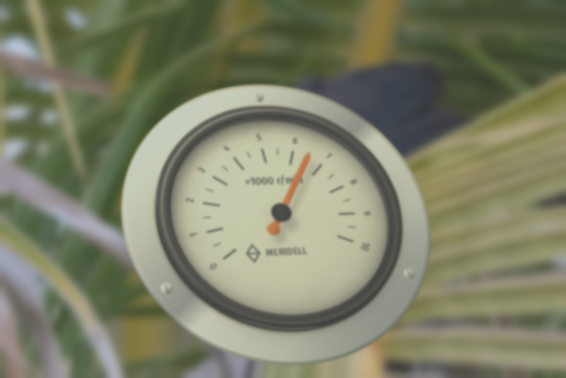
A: 6500 rpm
